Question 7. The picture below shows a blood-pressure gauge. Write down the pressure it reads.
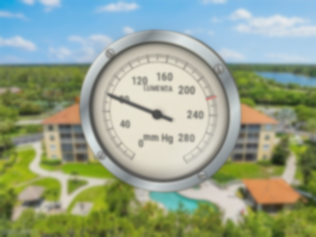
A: 80 mmHg
